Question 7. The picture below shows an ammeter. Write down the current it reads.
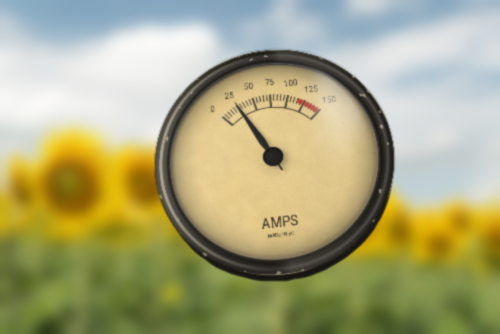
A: 25 A
